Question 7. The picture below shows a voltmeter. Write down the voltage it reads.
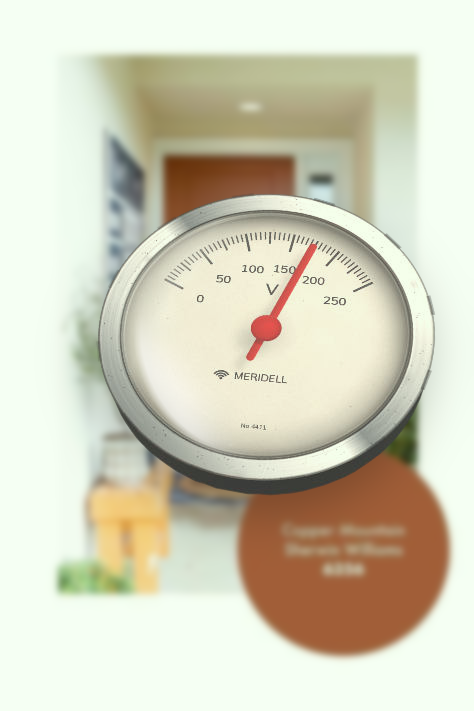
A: 175 V
